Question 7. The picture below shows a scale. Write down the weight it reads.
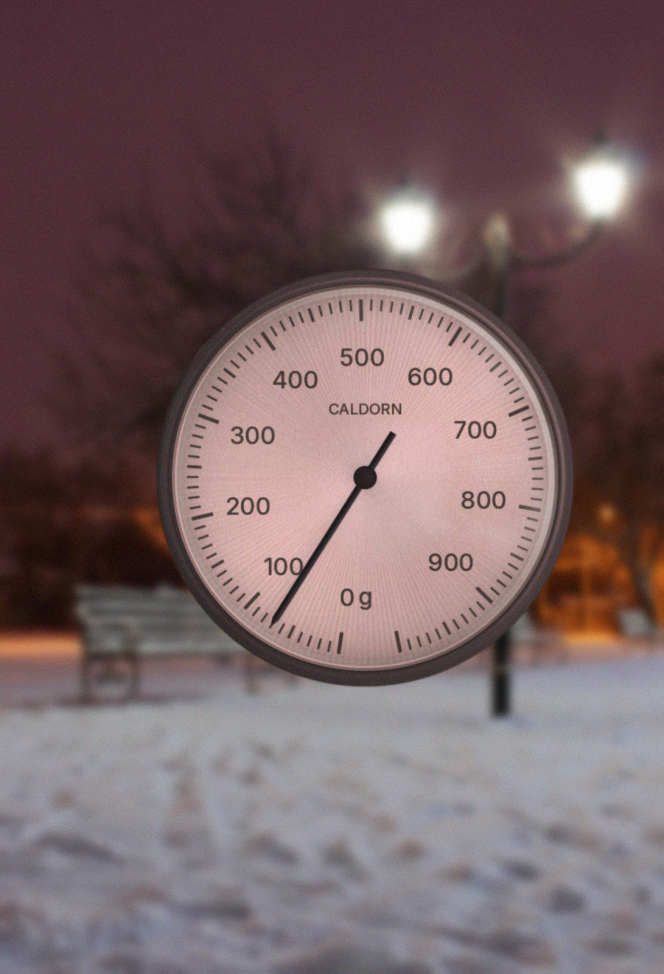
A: 70 g
